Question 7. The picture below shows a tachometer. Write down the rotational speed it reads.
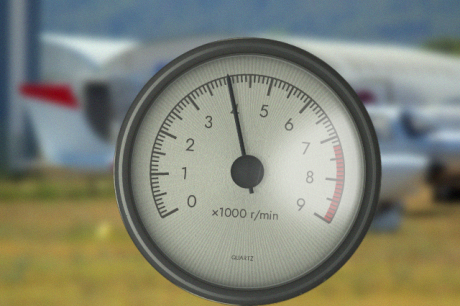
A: 4000 rpm
